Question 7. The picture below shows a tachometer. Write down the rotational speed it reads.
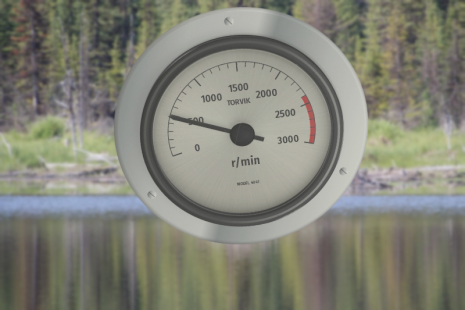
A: 500 rpm
